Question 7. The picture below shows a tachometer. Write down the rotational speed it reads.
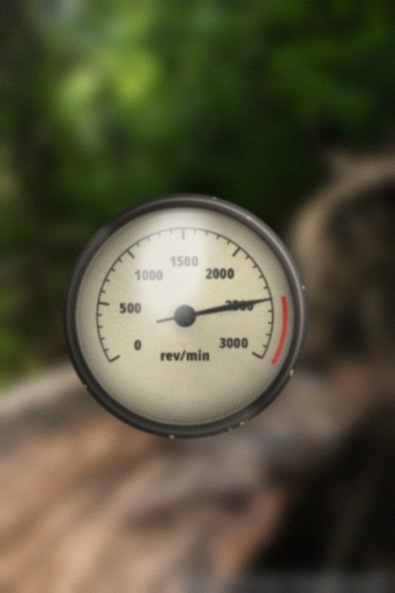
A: 2500 rpm
